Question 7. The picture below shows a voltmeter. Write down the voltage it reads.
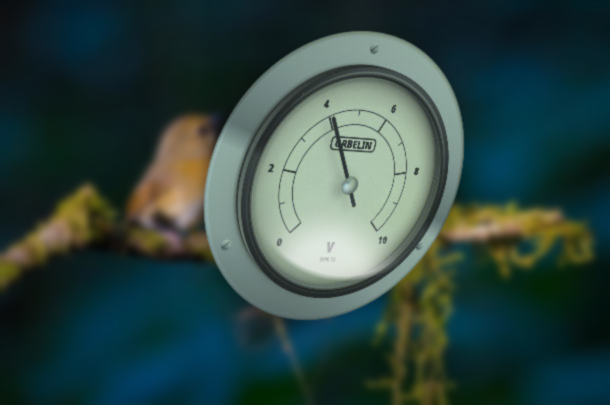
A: 4 V
